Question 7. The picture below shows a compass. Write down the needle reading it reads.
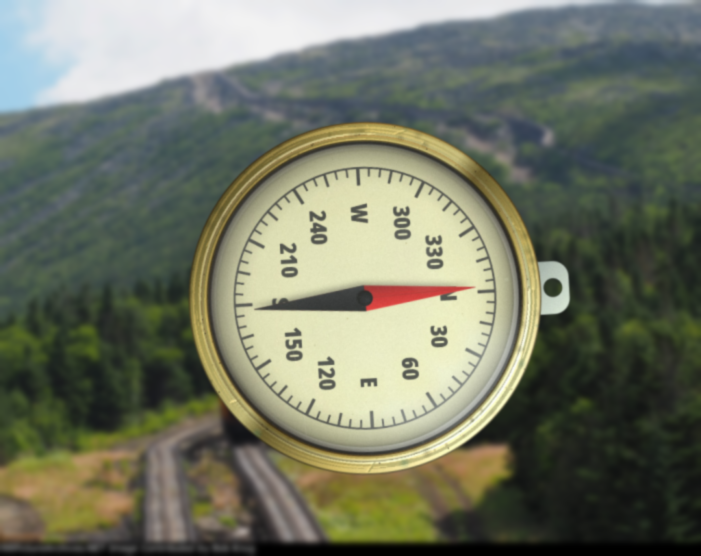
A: 357.5 °
